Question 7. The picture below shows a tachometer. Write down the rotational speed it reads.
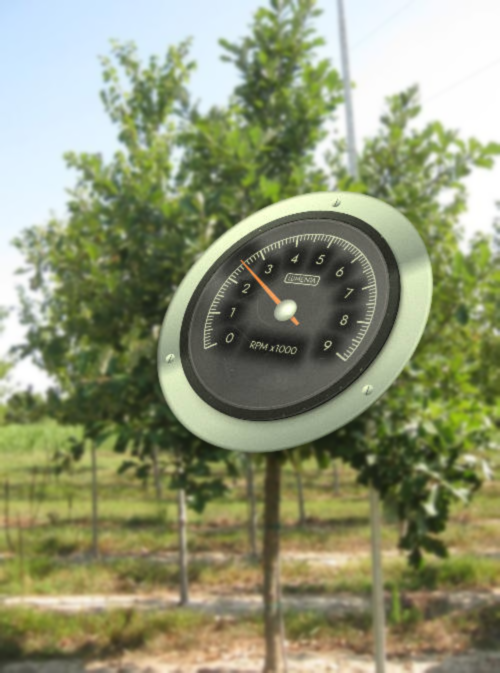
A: 2500 rpm
